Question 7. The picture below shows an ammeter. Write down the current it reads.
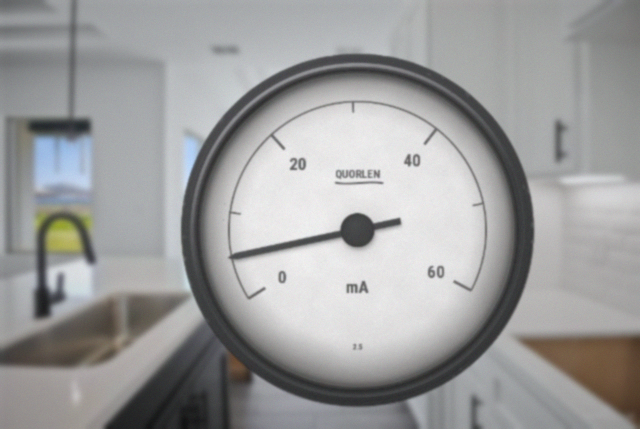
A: 5 mA
